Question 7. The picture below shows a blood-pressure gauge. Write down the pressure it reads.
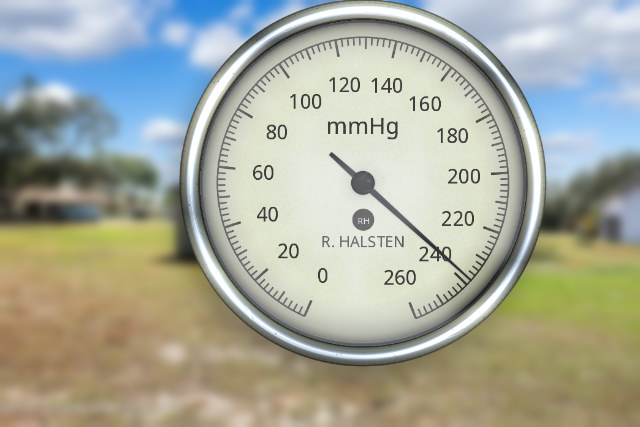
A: 238 mmHg
